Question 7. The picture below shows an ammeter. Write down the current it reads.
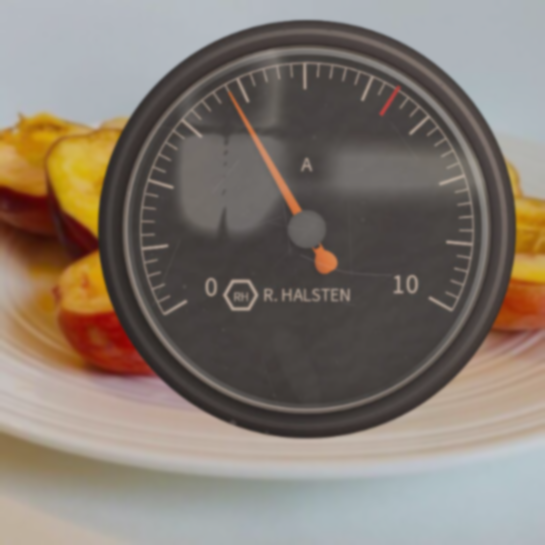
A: 3.8 A
